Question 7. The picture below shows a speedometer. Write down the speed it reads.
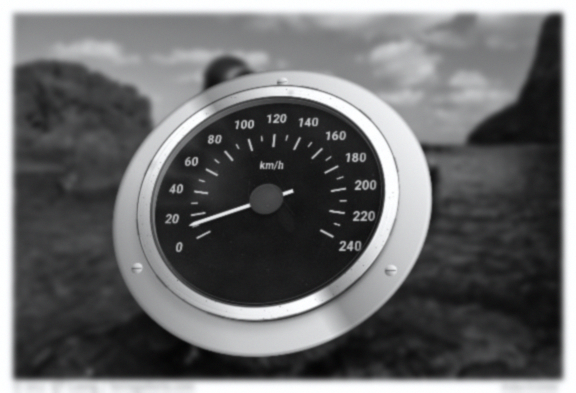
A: 10 km/h
